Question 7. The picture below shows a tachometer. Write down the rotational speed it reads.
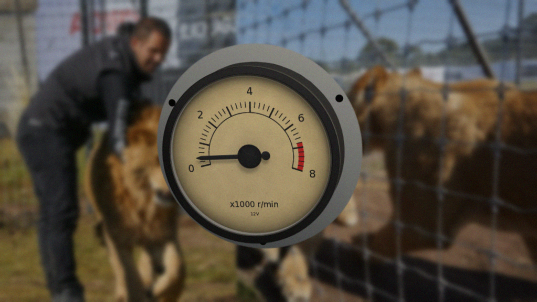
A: 400 rpm
